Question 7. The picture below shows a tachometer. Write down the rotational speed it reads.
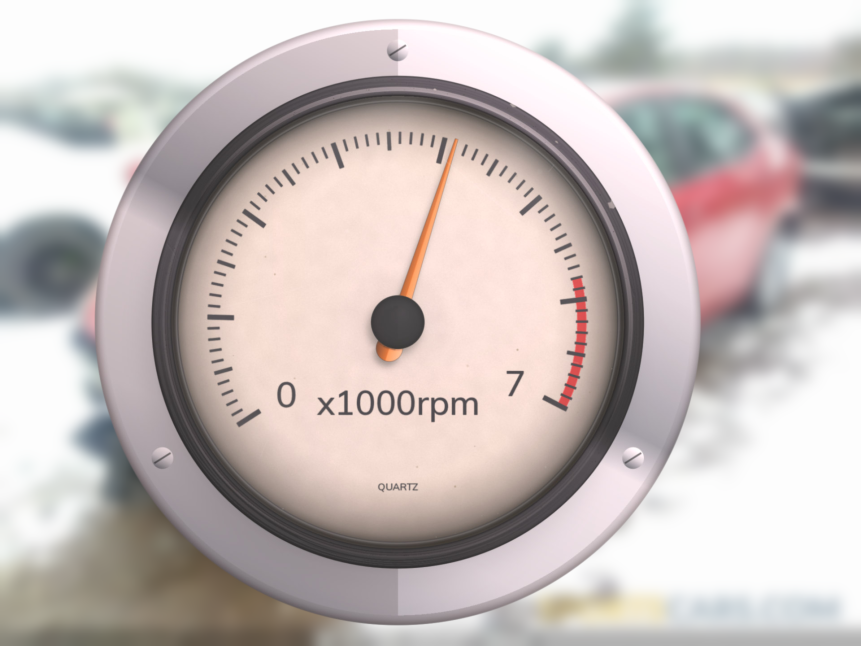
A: 4100 rpm
